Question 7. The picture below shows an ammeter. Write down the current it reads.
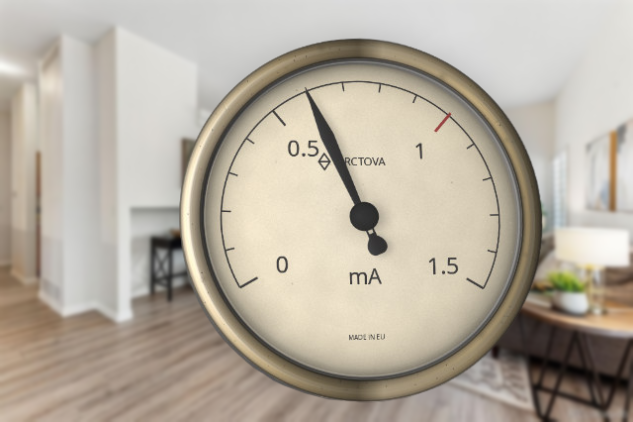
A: 0.6 mA
